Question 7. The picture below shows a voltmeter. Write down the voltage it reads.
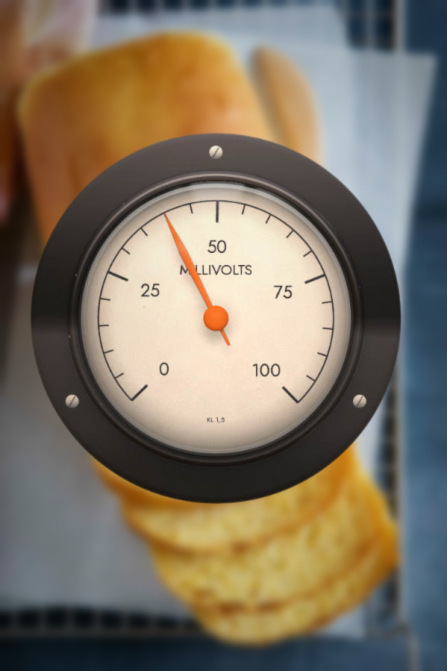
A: 40 mV
